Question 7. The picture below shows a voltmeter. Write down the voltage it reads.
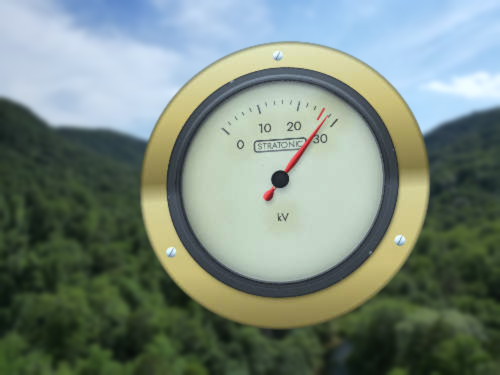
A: 28 kV
